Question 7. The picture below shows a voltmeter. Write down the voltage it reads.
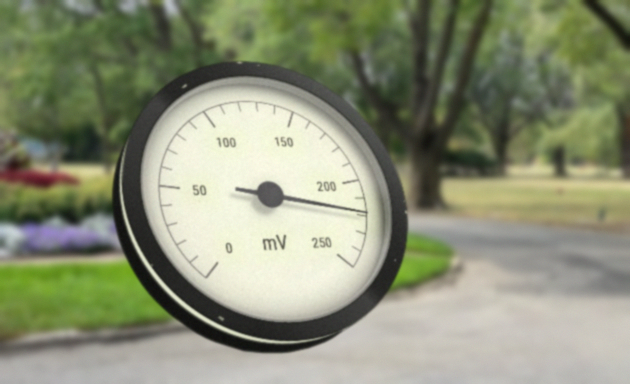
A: 220 mV
